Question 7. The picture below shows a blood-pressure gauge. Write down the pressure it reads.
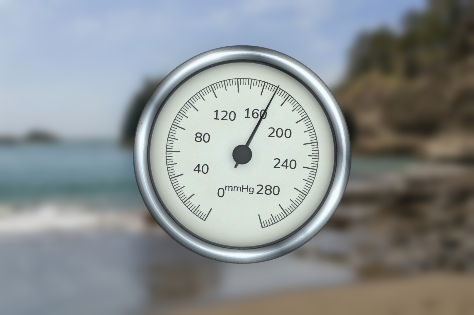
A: 170 mmHg
